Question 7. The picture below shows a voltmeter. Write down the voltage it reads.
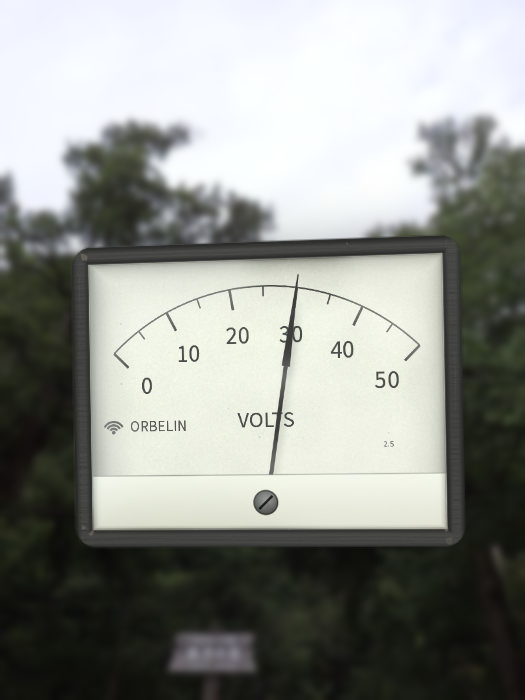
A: 30 V
